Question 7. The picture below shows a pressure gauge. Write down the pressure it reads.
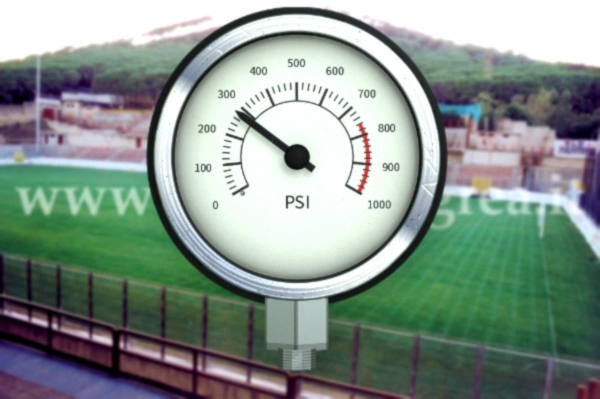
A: 280 psi
